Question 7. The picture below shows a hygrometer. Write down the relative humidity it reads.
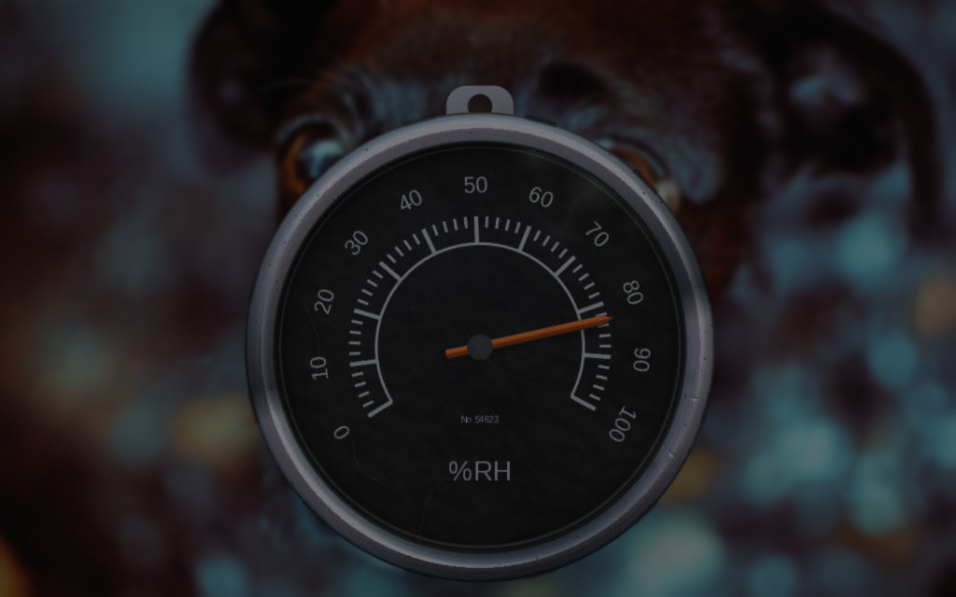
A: 83 %
